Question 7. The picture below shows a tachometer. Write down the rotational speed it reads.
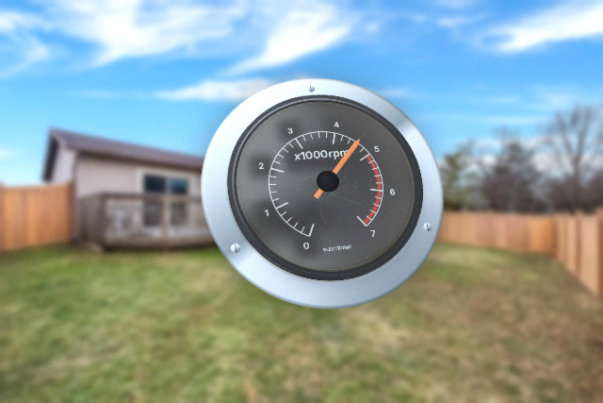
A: 4600 rpm
